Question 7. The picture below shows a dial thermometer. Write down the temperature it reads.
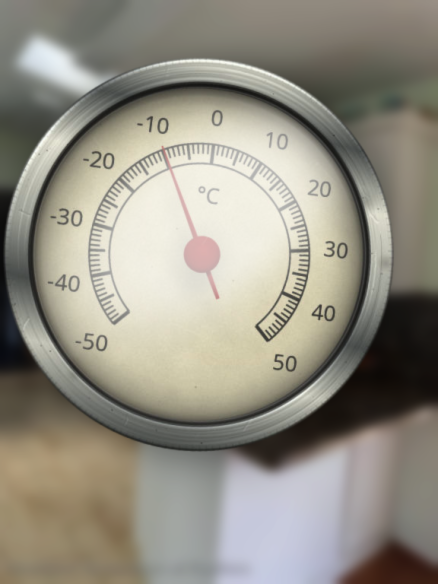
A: -10 °C
